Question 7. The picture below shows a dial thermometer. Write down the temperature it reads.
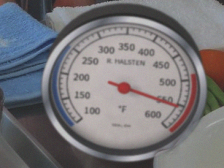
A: 550 °F
